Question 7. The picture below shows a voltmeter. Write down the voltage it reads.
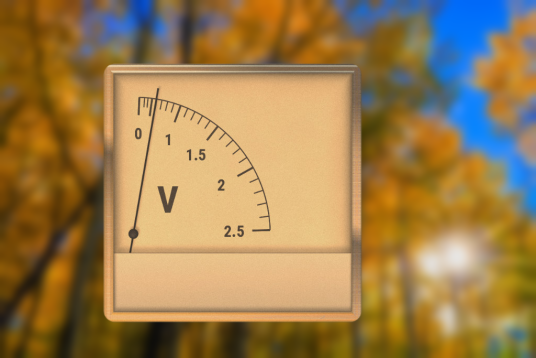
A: 0.6 V
